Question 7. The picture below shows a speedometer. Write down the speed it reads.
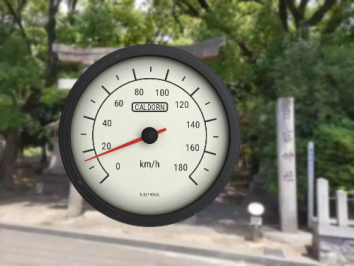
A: 15 km/h
